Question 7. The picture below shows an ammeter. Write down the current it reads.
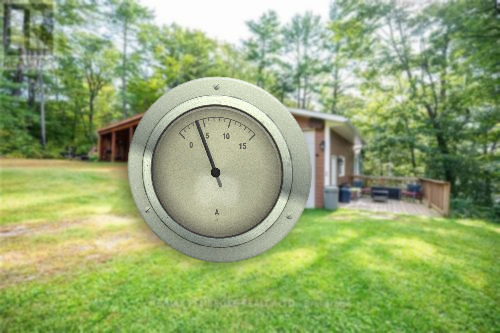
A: 4 A
